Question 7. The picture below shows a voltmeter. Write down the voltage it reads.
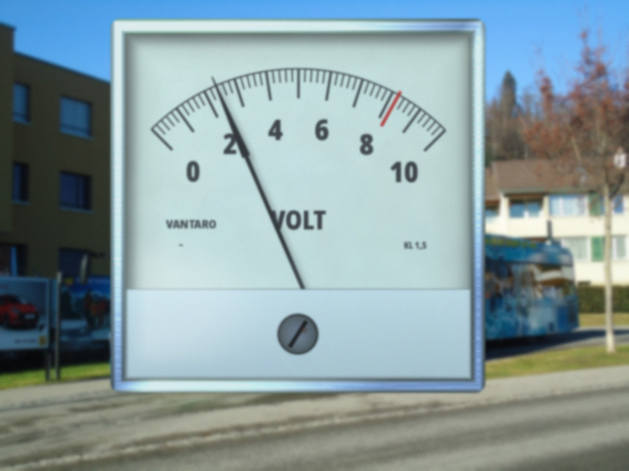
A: 2.4 V
